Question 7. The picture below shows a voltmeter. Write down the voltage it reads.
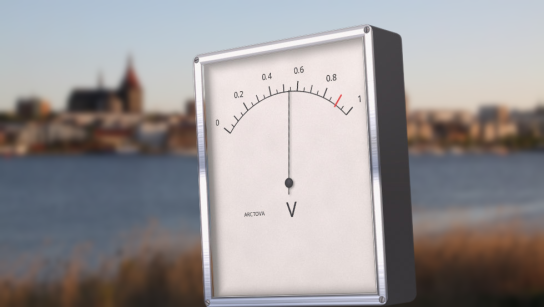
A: 0.55 V
